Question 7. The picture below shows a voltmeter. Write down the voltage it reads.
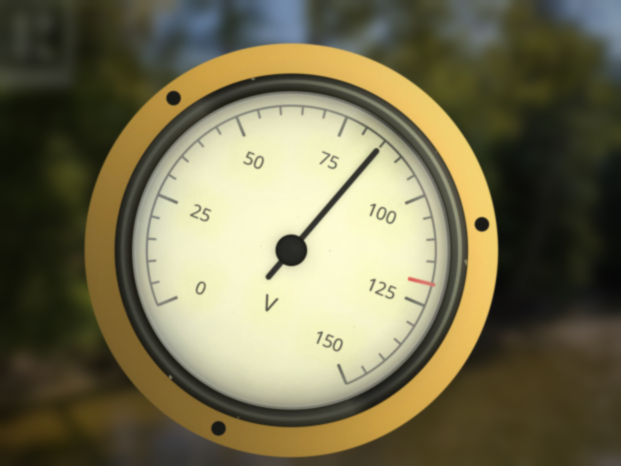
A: 85 V
